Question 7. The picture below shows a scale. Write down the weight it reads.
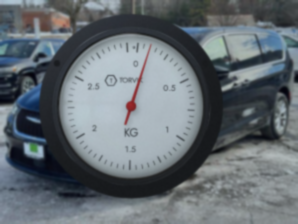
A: 0.1 kg
